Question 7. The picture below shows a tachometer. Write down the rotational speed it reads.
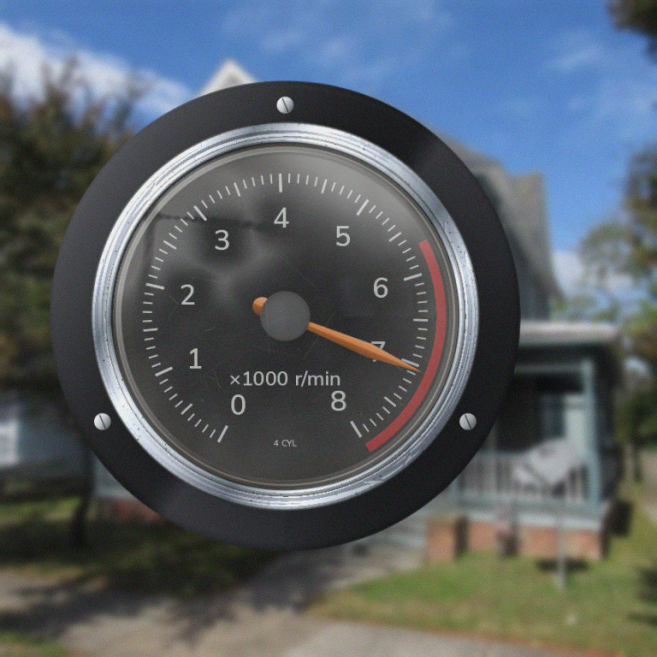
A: 7050 rpm
